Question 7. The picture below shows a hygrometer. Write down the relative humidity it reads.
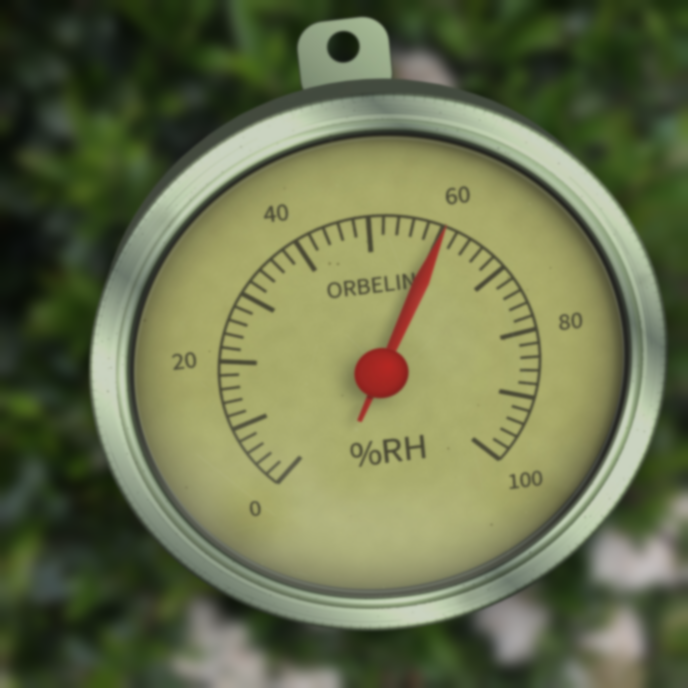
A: 60 %
